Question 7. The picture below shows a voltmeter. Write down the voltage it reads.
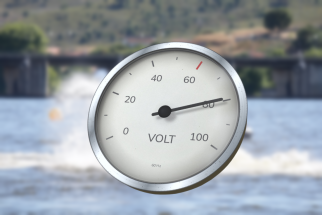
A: 80 V
